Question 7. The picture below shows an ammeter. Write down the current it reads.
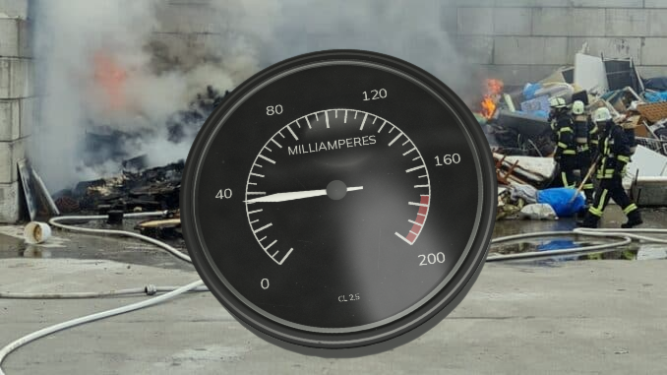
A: 35 mA
